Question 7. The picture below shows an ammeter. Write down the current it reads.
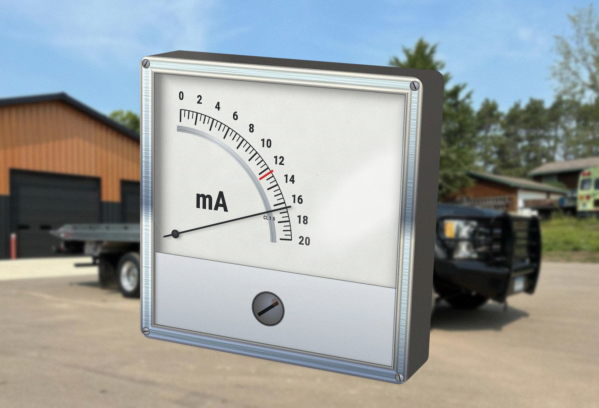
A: 16.5 mA
